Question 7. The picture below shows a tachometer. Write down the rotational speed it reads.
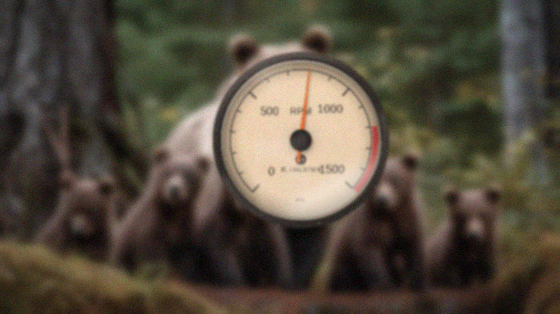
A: 800 rpm
